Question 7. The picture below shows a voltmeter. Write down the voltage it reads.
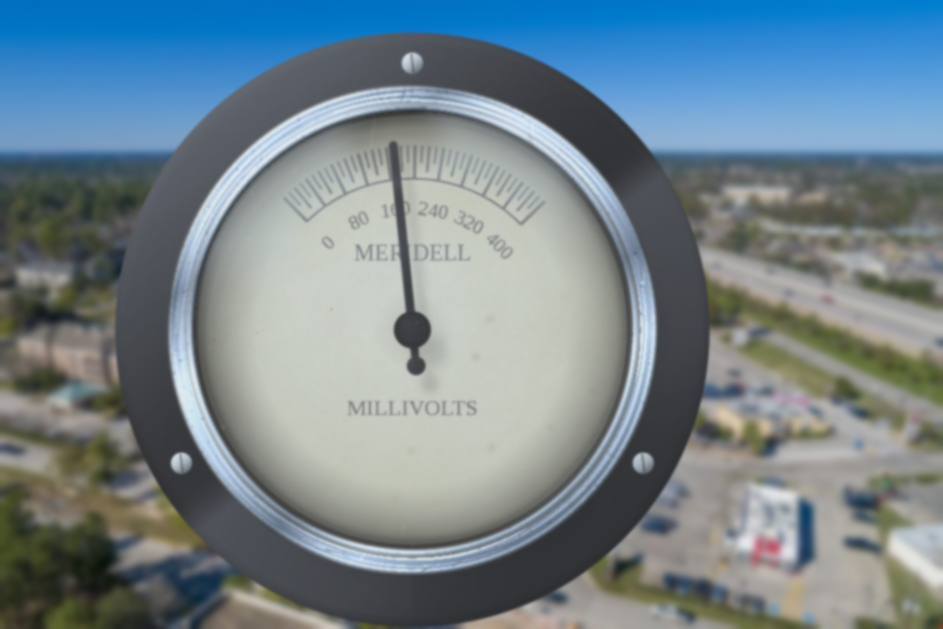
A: 170 mV
